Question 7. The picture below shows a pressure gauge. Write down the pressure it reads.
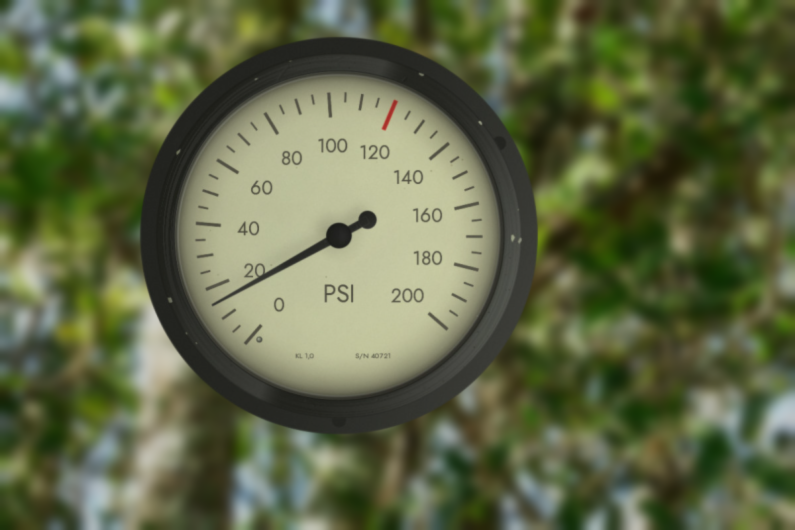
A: 15 psi
